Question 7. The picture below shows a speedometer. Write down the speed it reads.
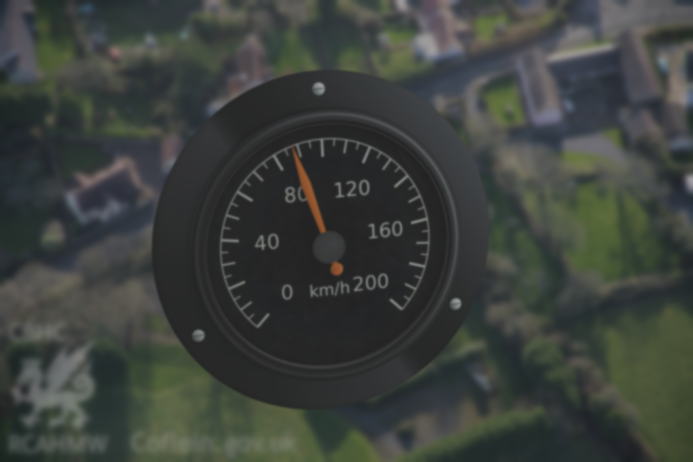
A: 87.5 km/h
